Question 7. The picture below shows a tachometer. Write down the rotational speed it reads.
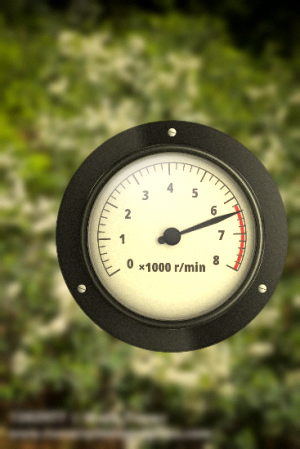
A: 6400 rpm
